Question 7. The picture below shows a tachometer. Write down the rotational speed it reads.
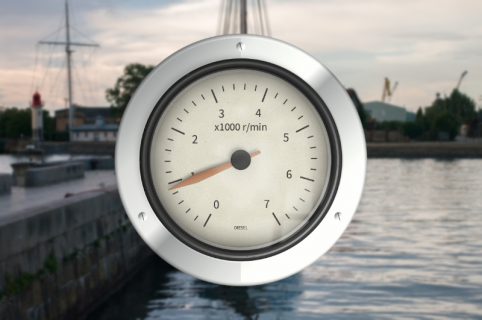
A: 900 rpm
